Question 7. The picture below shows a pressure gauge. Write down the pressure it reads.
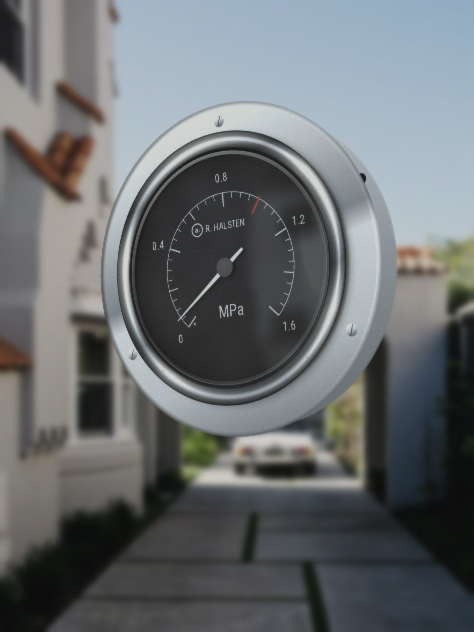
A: 0.05 MPa
